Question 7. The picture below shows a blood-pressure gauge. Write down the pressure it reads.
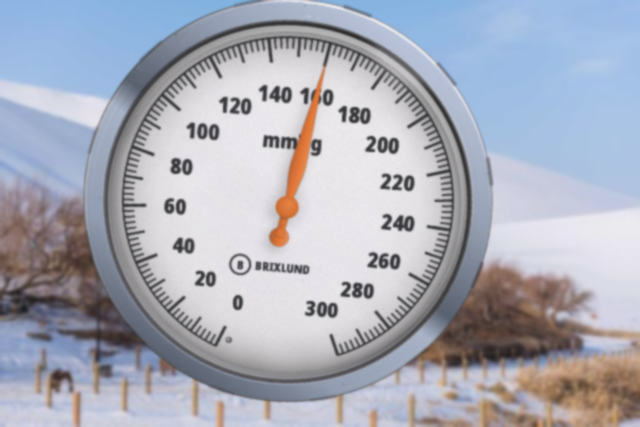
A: 160 mmHg
